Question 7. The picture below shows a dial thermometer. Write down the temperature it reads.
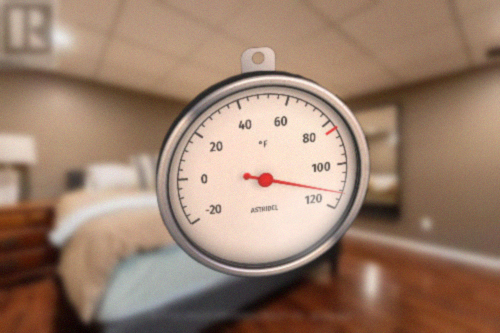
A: 112 °F
